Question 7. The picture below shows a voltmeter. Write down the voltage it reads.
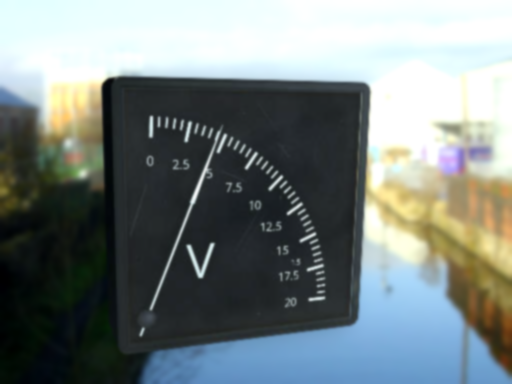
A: 4.5 V
